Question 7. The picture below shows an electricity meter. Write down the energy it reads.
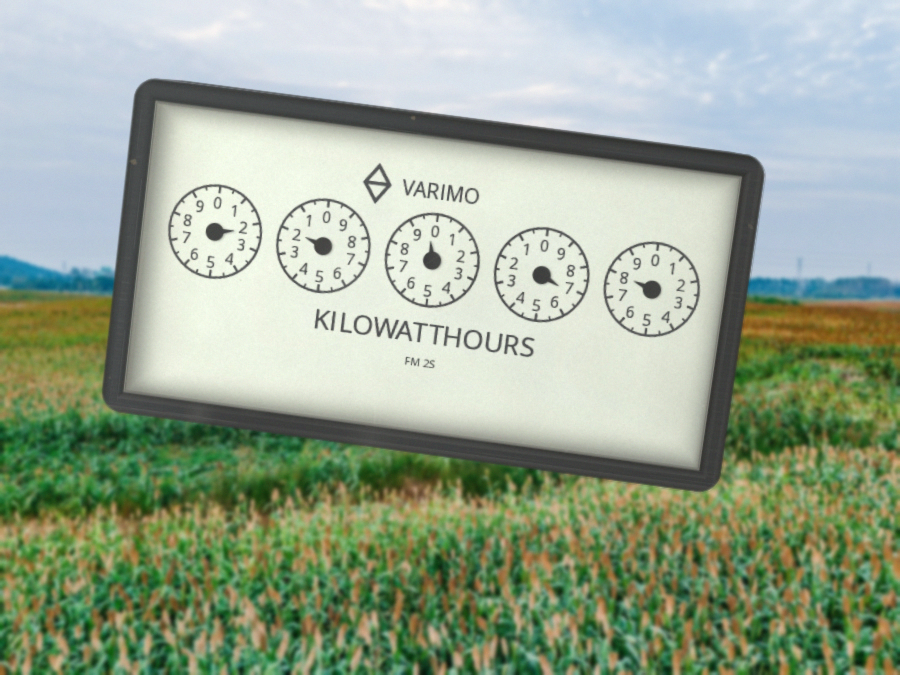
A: 21968 kWh
